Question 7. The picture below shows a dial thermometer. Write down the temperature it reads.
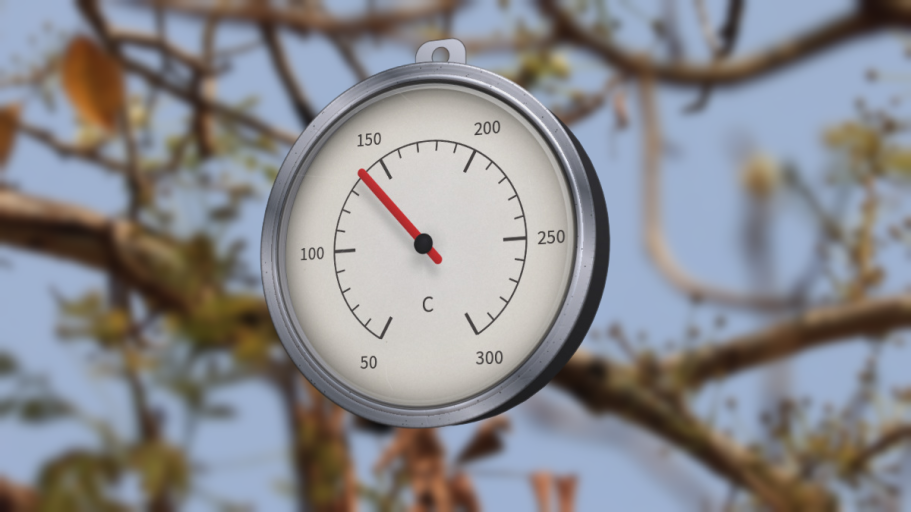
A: 140 °C
